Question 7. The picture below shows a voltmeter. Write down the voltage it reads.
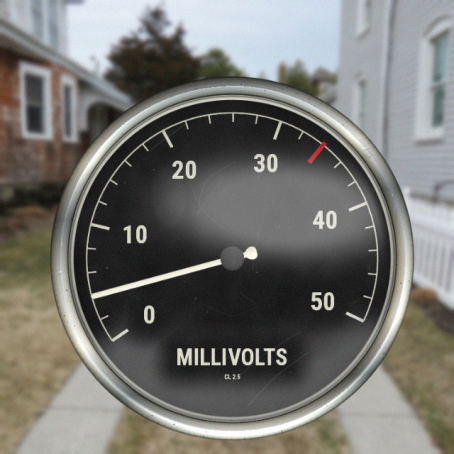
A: 4 mV
